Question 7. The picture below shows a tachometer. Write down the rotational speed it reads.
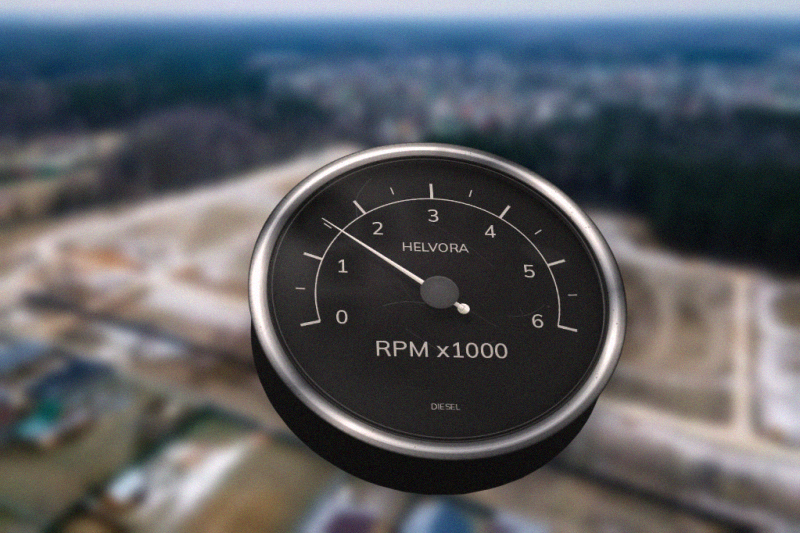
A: 1500 rpm
